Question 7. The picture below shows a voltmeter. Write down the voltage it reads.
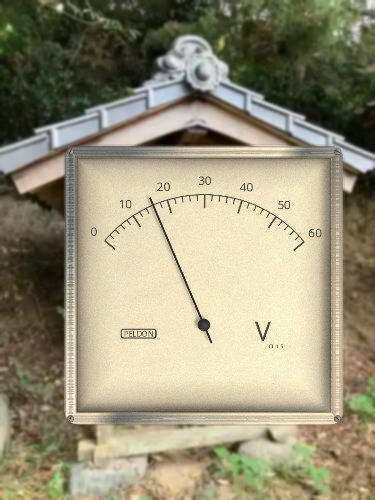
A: 16 V
